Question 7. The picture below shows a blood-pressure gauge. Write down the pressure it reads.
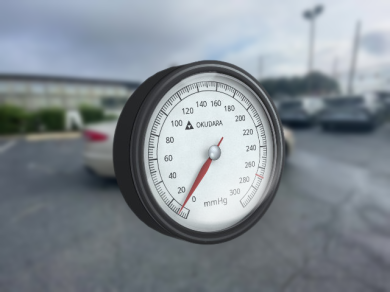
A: 10 mmHg
